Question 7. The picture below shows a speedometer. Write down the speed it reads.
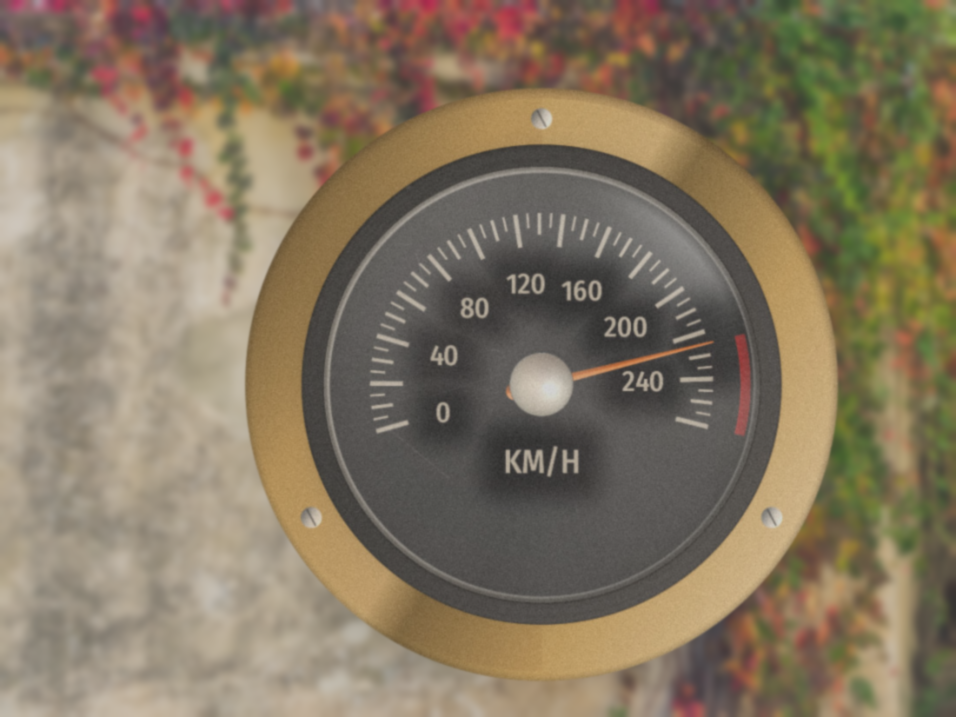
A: 225 km/h
